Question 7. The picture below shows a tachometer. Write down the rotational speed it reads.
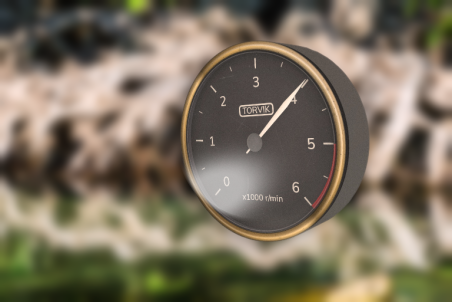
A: 4000 rpm
